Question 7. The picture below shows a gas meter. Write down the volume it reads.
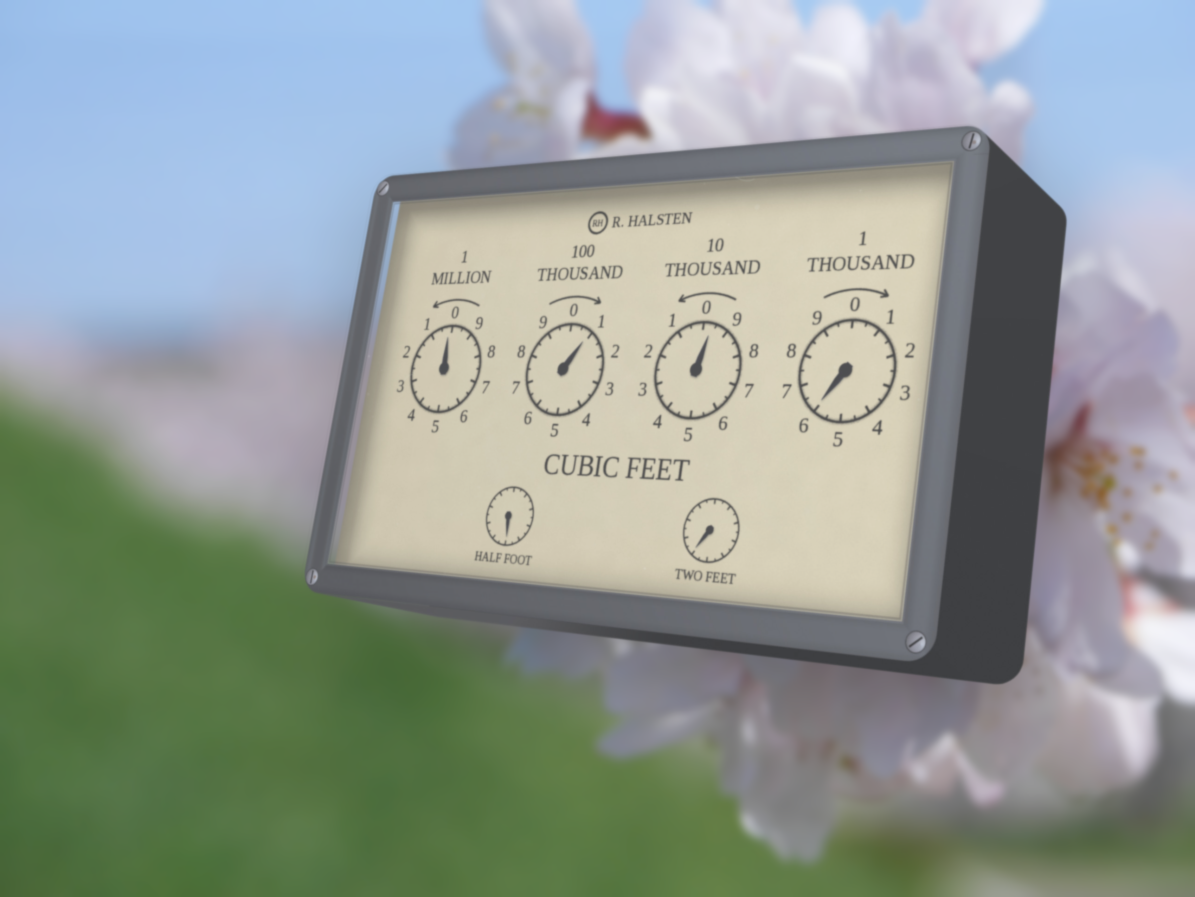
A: 9600 ft³
